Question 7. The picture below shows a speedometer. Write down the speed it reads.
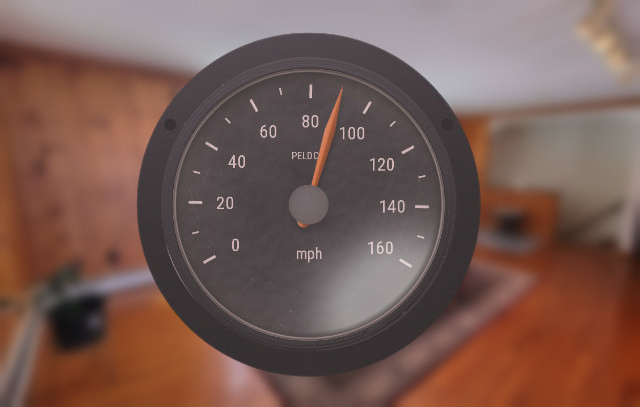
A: 90 mph
